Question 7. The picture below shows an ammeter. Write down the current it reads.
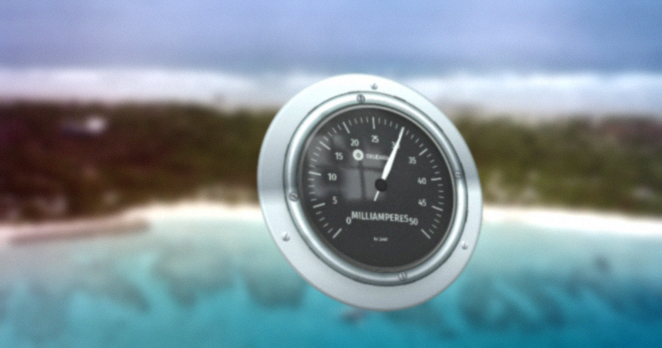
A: 30 mA
